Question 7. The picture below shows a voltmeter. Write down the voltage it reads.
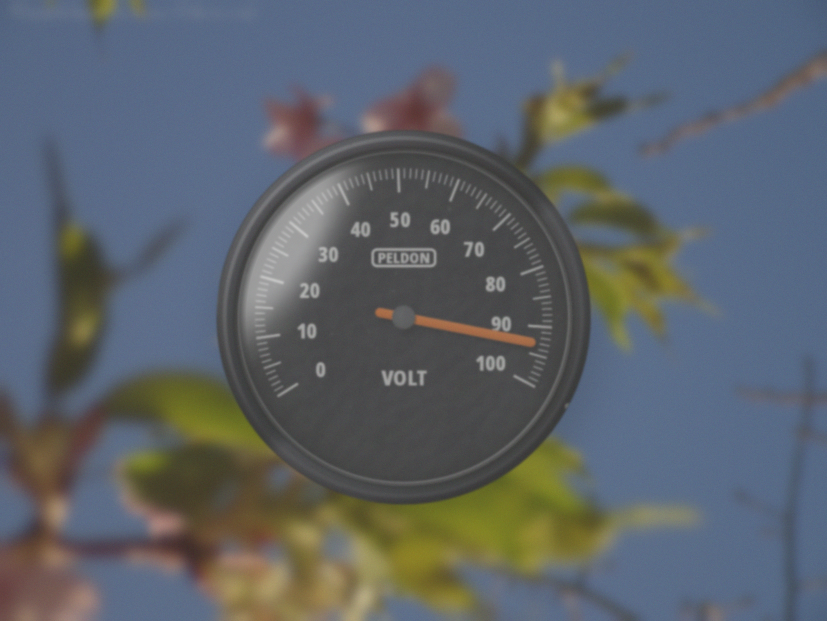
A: 93 V
